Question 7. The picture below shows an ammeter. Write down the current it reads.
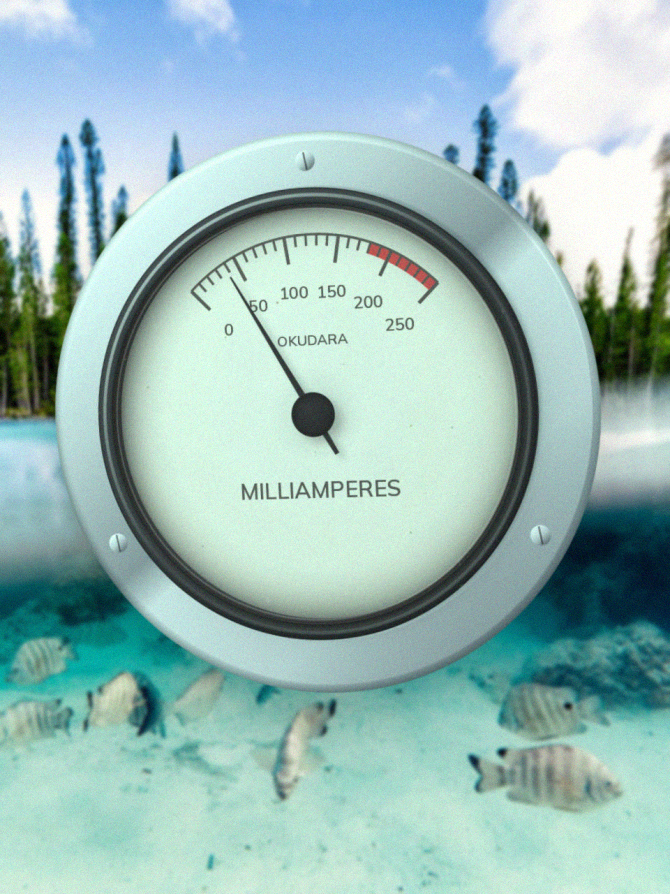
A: 40 mA
